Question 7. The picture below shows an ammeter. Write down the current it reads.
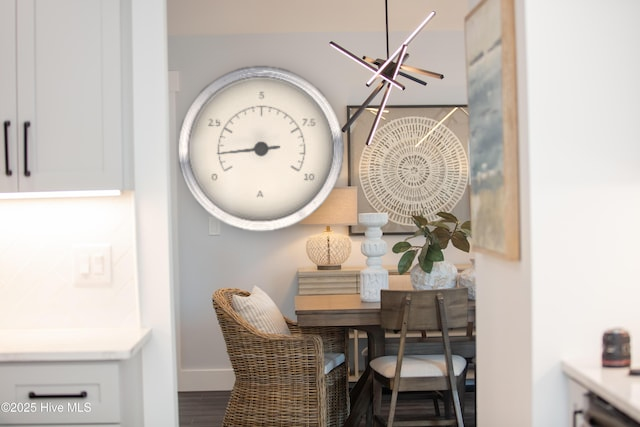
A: 1 A
